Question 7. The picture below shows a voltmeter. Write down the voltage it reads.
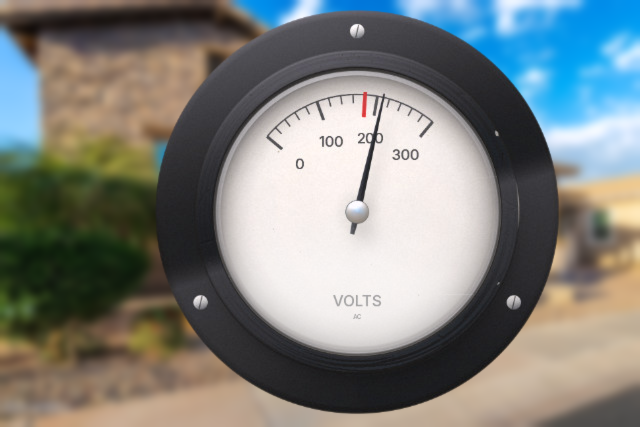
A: 210 V
